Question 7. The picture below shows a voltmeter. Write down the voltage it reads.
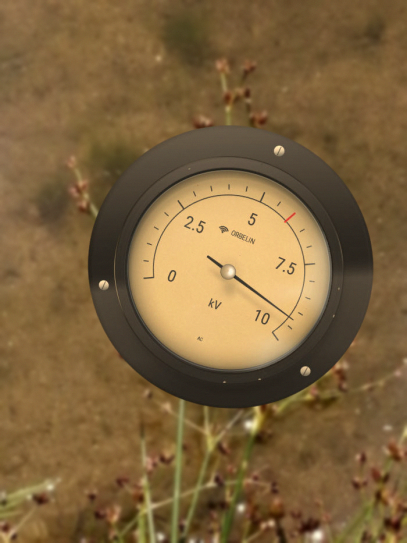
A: 9.25 kV
